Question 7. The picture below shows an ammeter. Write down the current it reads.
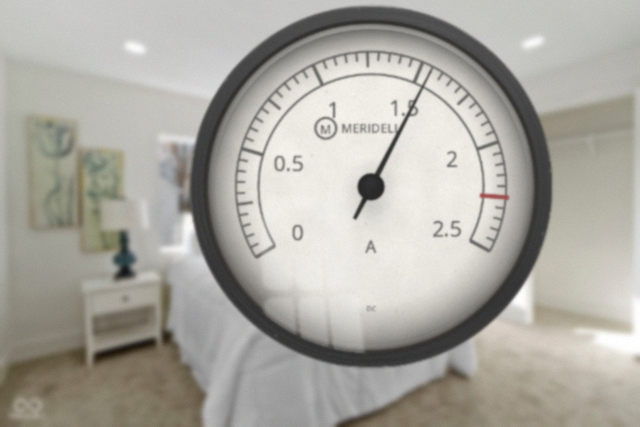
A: 1.55 A
